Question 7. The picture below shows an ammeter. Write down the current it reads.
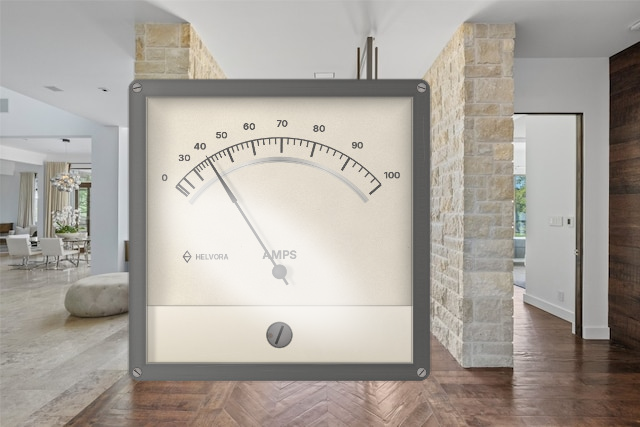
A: 40 A
